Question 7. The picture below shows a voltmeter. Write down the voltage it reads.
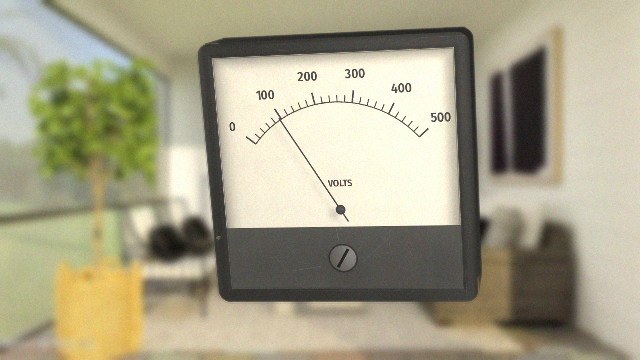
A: 100 V
